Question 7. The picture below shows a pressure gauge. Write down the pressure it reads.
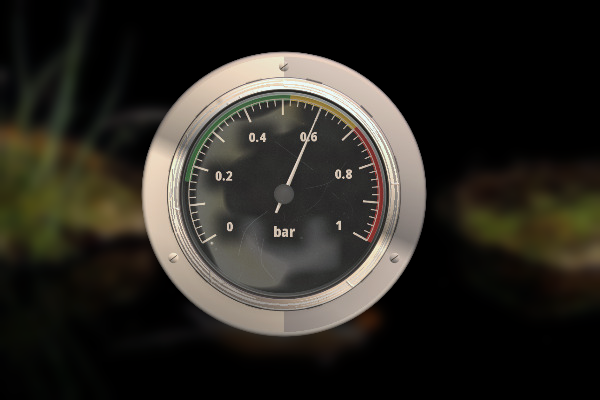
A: 0.6 bar
